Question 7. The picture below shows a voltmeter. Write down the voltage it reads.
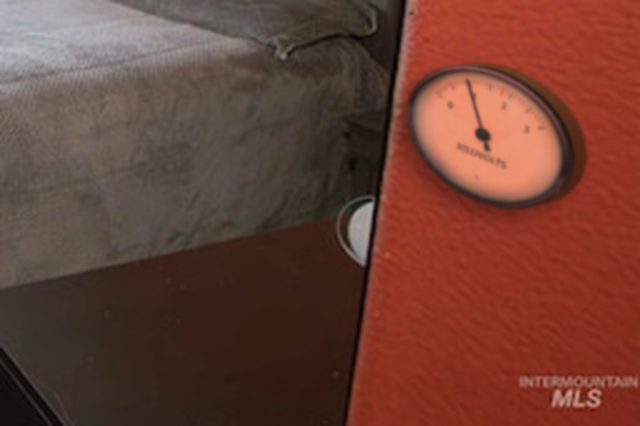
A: 1 kV
